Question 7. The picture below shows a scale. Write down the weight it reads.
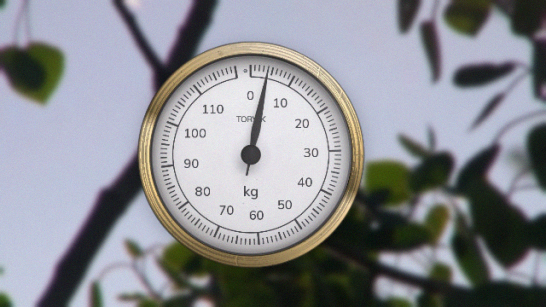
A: 4 kg
